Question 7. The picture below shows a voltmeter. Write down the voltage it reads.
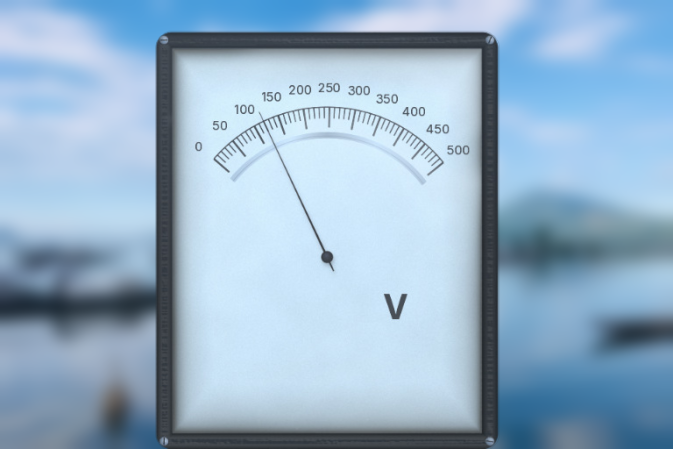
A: 120 V
